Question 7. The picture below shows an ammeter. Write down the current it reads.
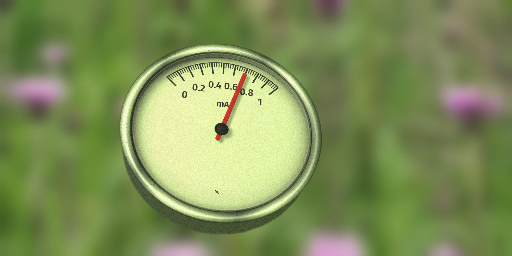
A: 0.7 mA
